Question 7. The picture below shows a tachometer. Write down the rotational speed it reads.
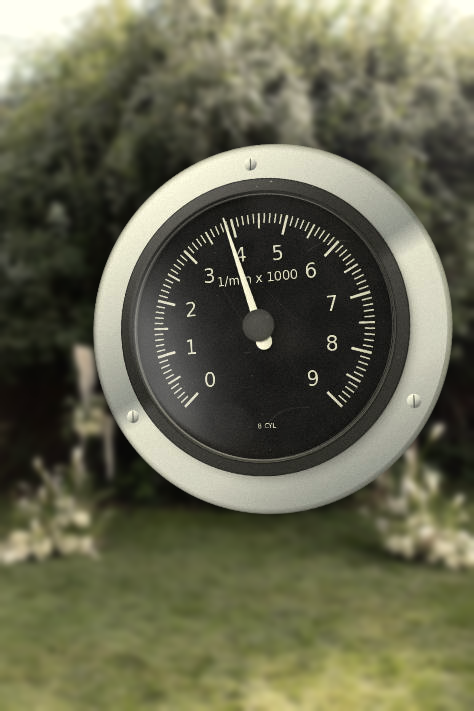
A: 3900 rpm
